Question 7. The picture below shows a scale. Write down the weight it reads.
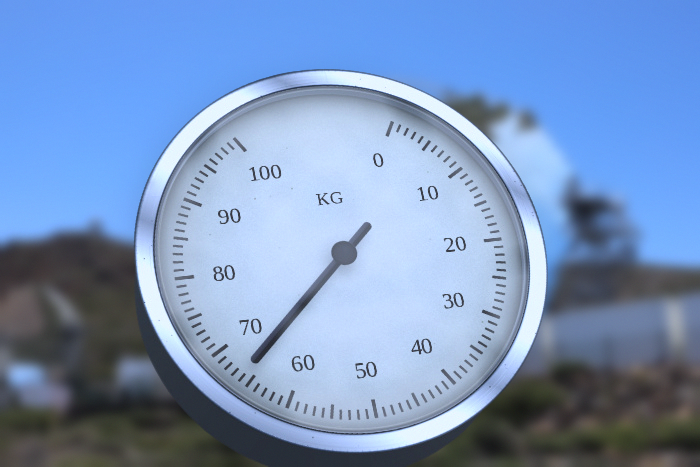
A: 66 kg
